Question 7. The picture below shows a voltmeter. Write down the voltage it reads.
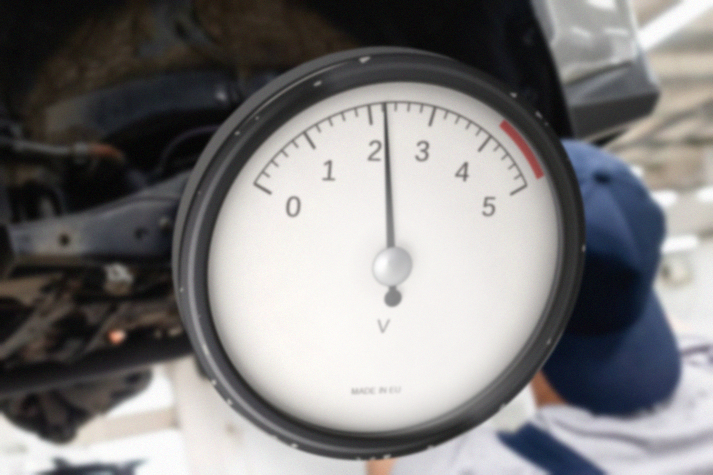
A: 2.2 V
